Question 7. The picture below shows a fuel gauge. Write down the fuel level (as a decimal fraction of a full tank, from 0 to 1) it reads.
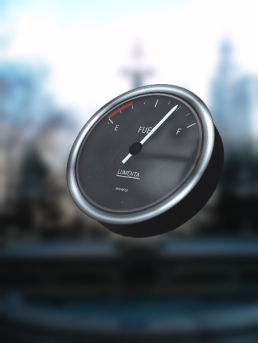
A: 0.75
